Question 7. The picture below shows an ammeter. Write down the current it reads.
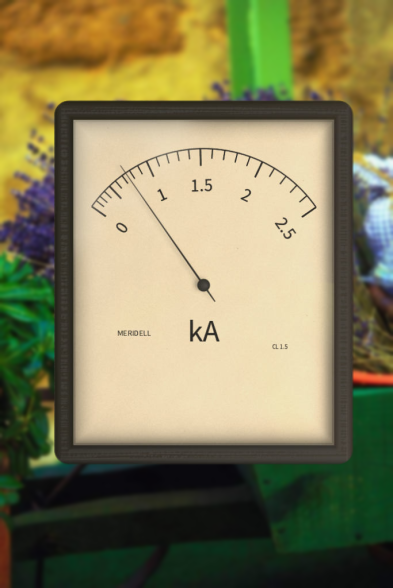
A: 0.75 kA
